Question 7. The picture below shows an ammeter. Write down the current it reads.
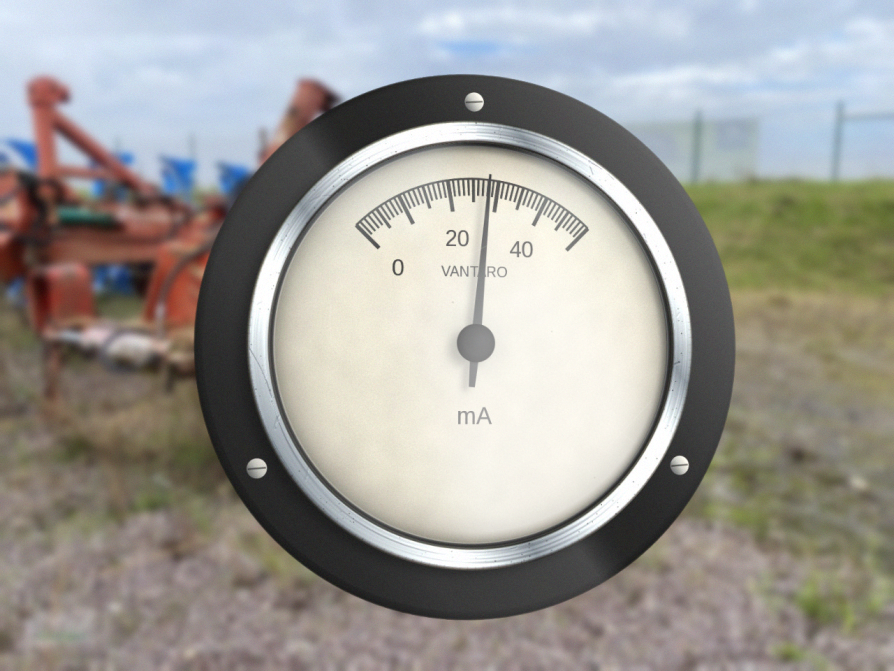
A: 28 mA
